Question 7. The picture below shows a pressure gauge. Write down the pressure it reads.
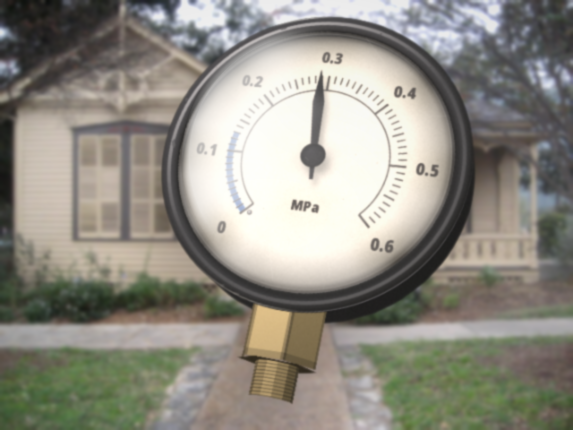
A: 0.29 MPa
